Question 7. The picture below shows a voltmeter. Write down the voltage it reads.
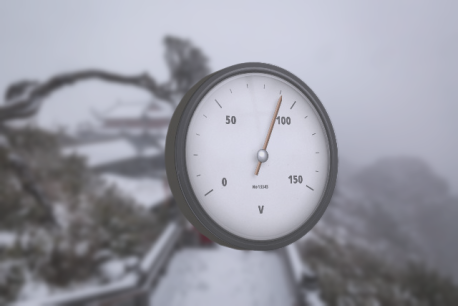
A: 90 V
